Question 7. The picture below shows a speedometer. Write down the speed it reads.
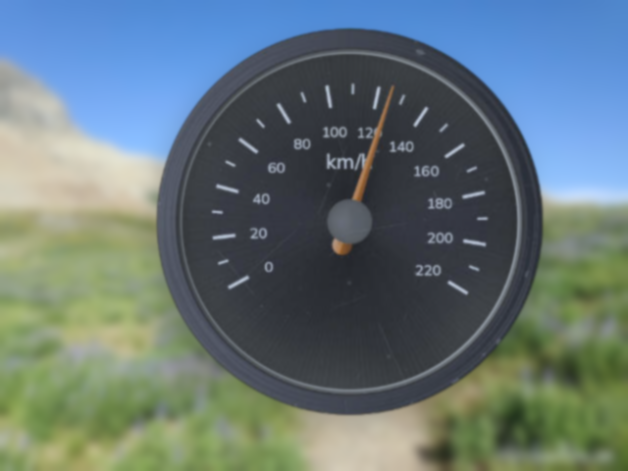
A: 125 km/h
